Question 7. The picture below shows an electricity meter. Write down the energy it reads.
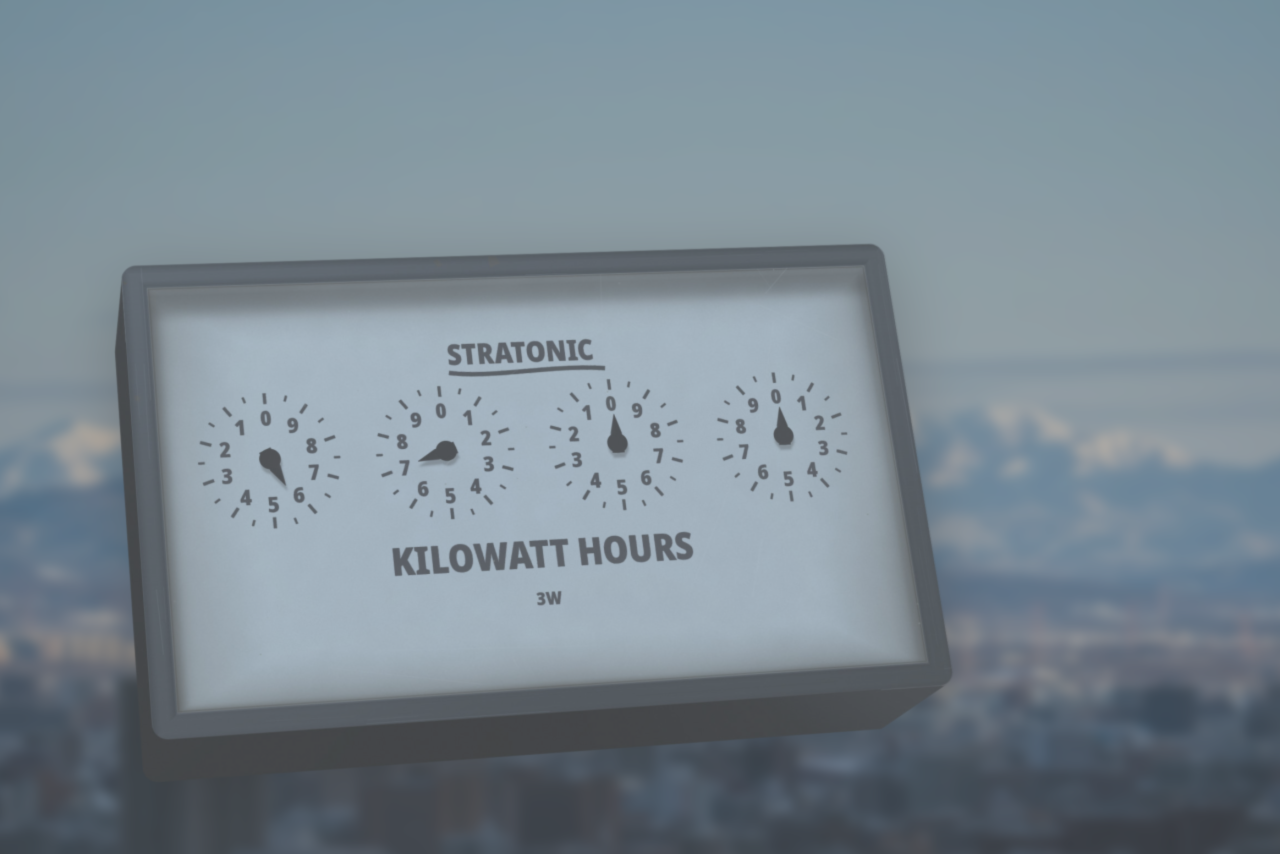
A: 5700 kWh
